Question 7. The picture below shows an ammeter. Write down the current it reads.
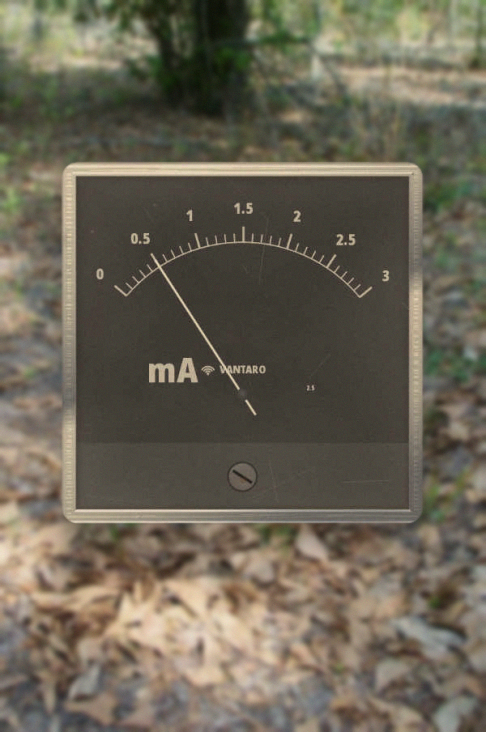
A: 0.5 mA
